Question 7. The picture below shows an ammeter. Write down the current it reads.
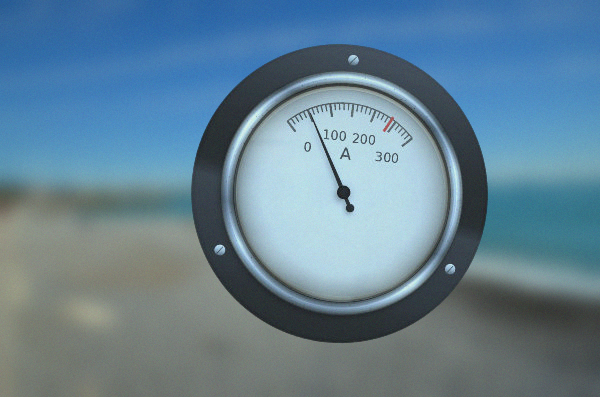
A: 50 A
